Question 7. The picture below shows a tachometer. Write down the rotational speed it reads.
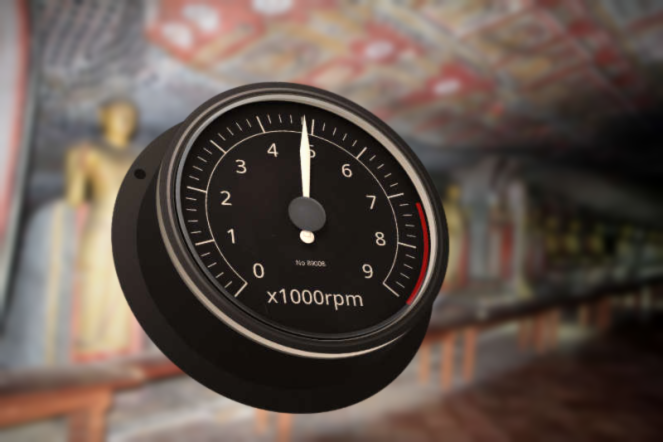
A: 4800 rpm
